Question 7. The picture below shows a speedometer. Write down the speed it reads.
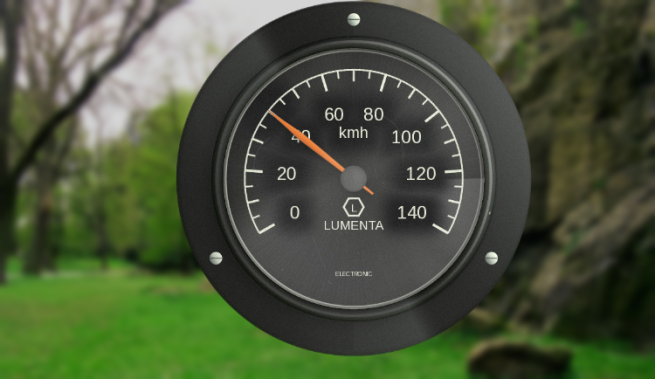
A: 40 km/h
